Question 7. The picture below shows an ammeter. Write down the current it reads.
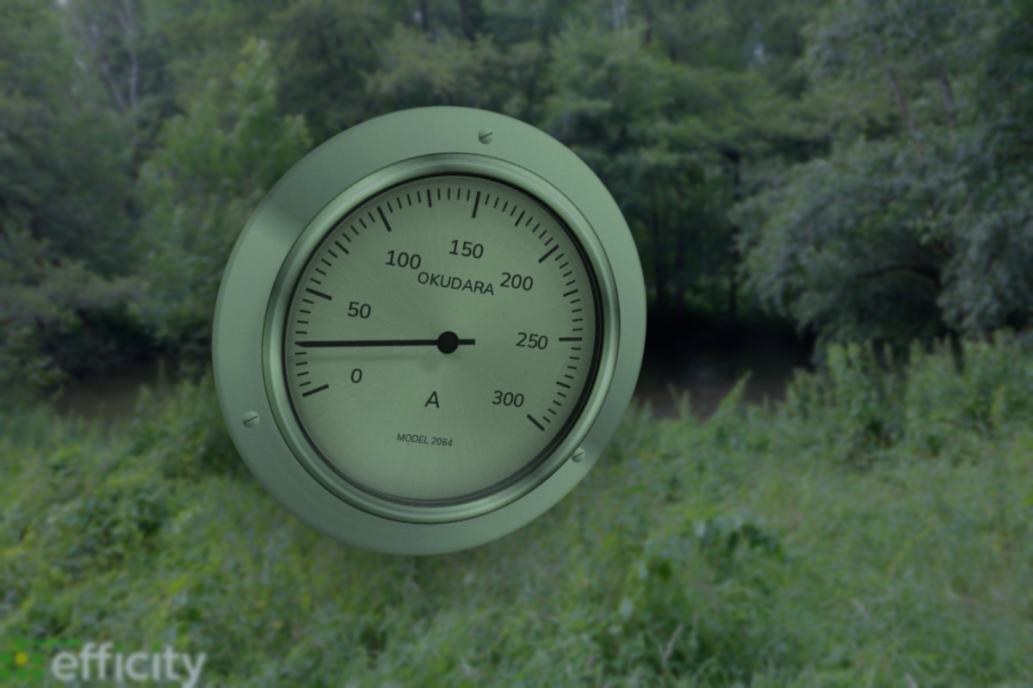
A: 25 A
